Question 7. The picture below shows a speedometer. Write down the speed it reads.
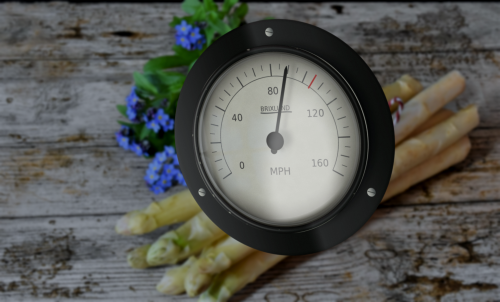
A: 90 mph
